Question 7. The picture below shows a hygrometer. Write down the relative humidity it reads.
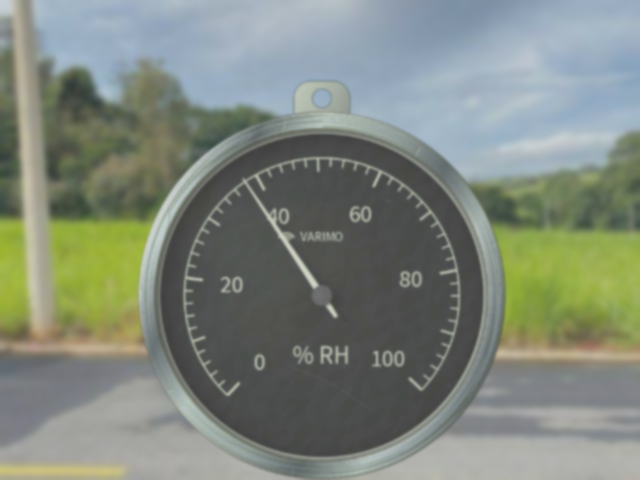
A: 38 %
